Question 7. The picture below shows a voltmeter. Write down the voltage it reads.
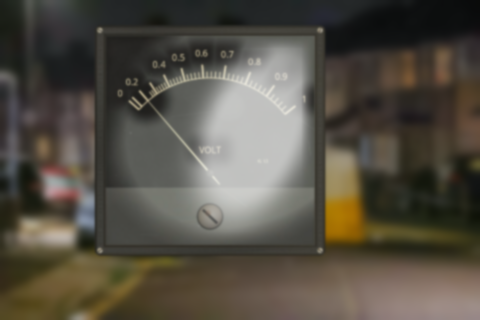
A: 0.2 V
